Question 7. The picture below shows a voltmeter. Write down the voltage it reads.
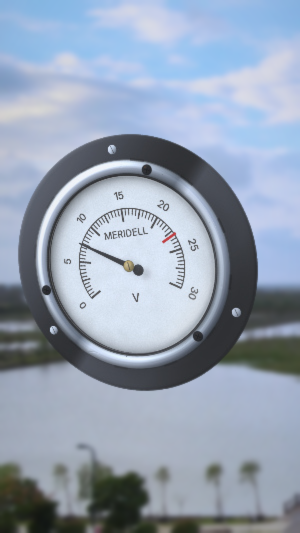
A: 7.5 V
